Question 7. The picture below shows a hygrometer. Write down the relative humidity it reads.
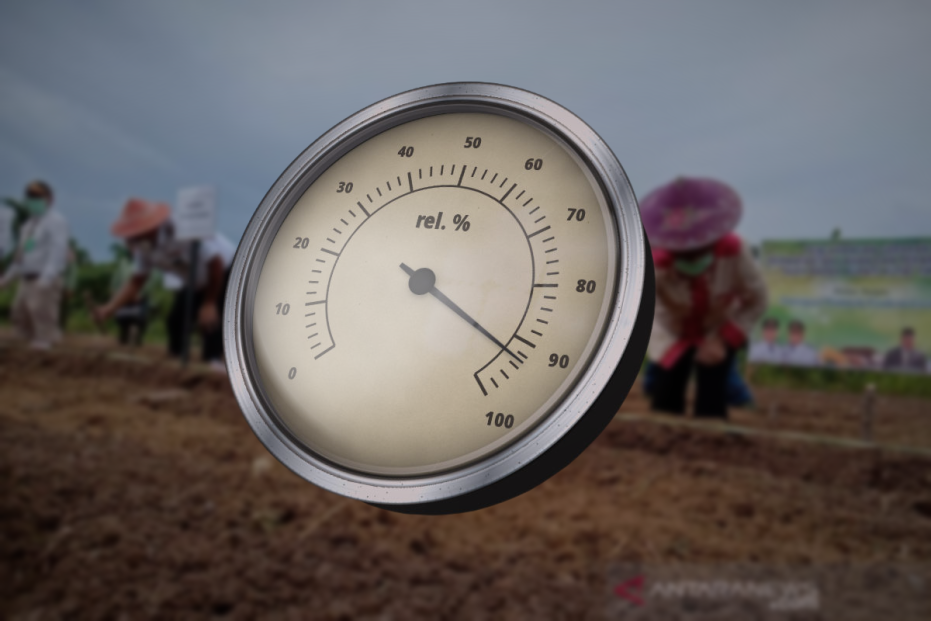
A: 93 %
